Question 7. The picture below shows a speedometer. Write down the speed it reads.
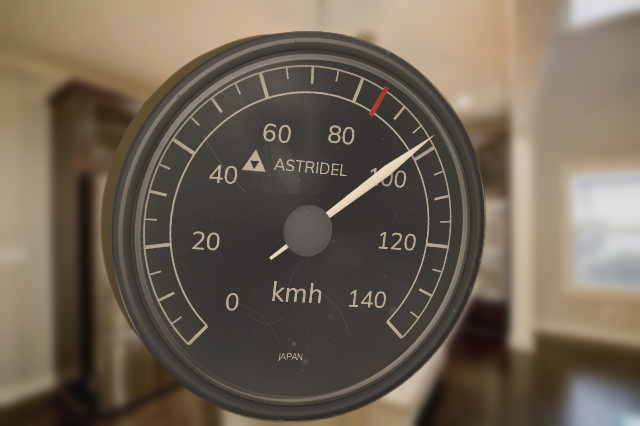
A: 97.5 km/h
